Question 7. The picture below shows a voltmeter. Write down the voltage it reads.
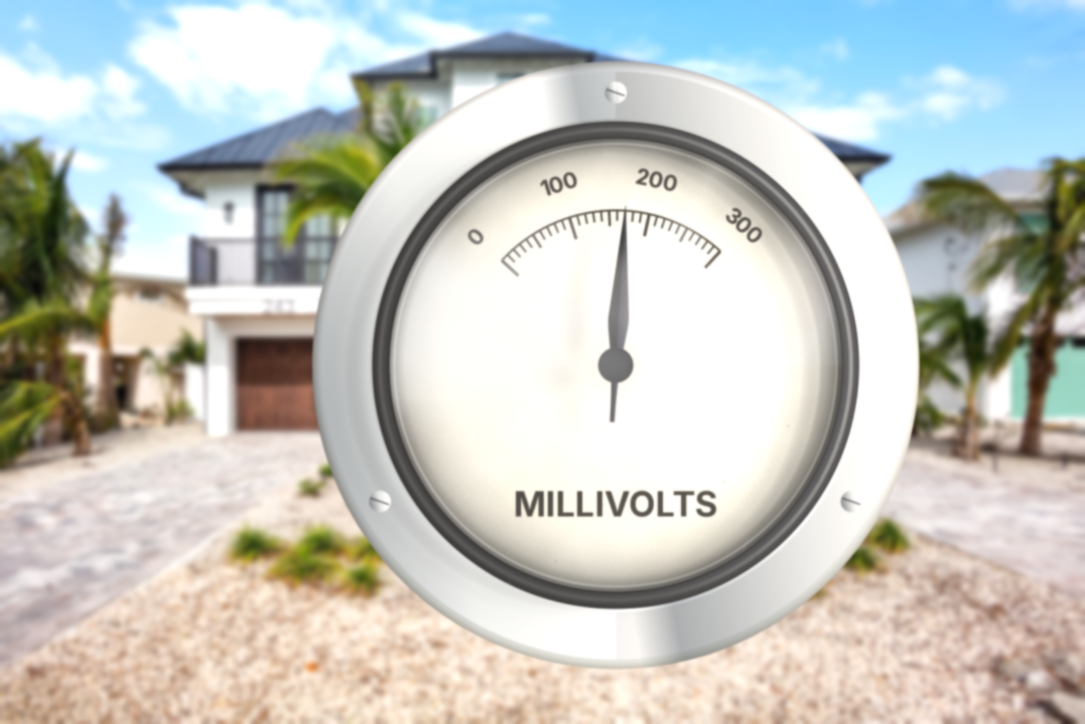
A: 170 mV
